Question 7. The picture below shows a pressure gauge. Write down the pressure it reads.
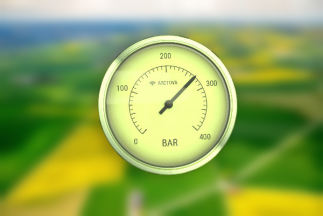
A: 270 bar
